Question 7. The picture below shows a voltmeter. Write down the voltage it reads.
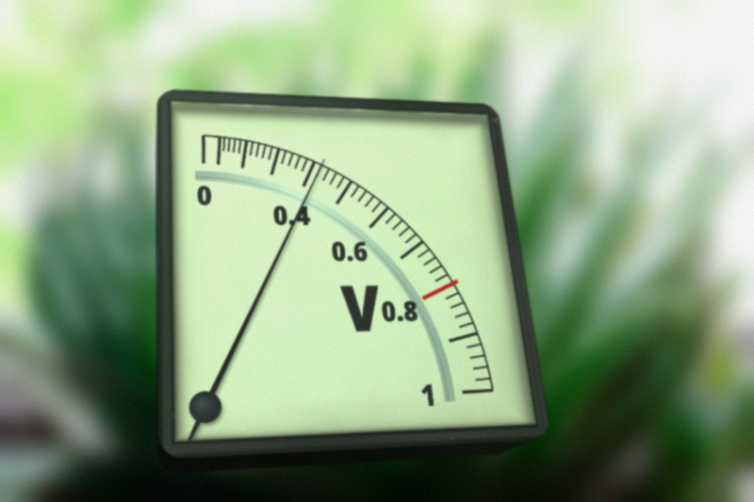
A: 0.42 V
